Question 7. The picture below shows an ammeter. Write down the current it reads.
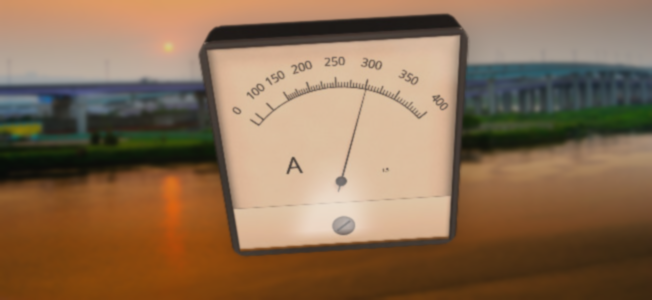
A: 300 A
